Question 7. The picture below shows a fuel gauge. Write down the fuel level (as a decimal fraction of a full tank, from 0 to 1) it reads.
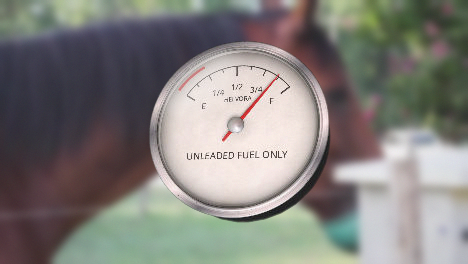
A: 0.875
